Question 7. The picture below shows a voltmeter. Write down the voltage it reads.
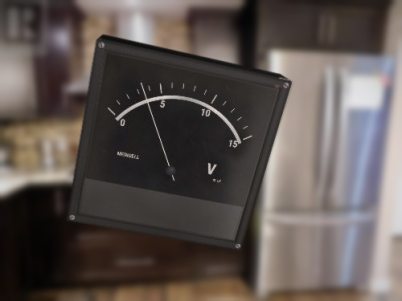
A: 3.5 V
